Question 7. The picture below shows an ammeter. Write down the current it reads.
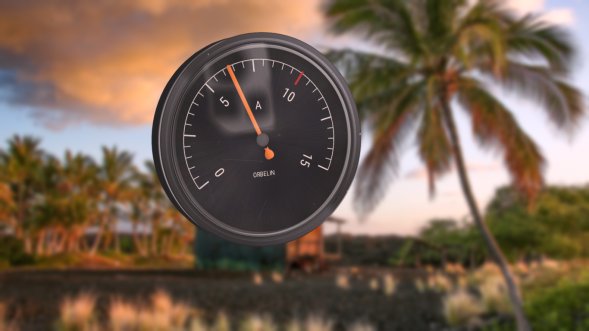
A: 6.25 A
